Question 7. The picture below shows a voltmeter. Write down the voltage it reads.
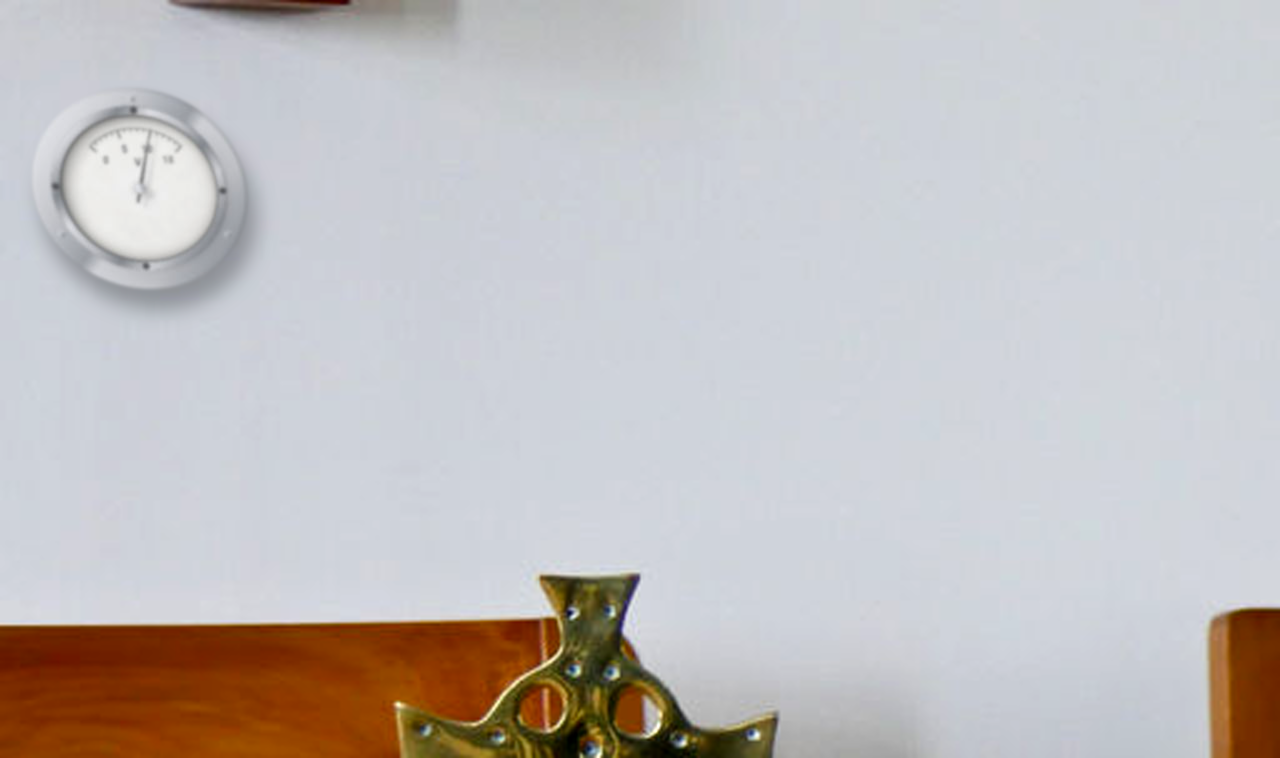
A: 10 V
